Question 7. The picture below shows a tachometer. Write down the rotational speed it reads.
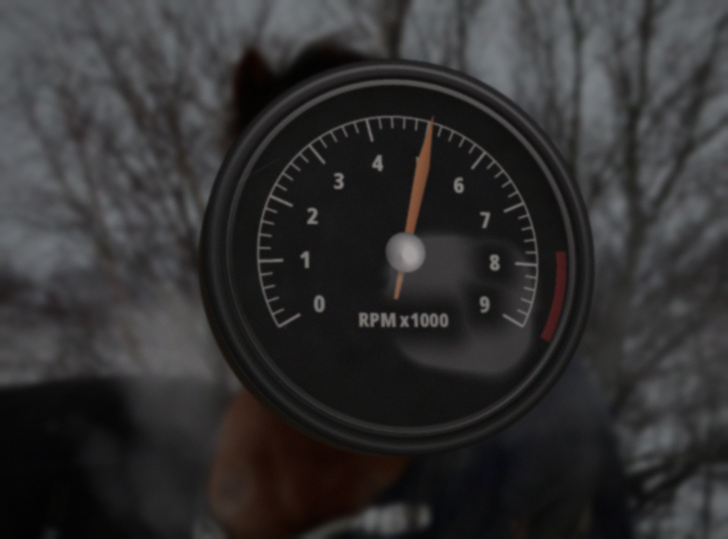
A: 5000 rpm
